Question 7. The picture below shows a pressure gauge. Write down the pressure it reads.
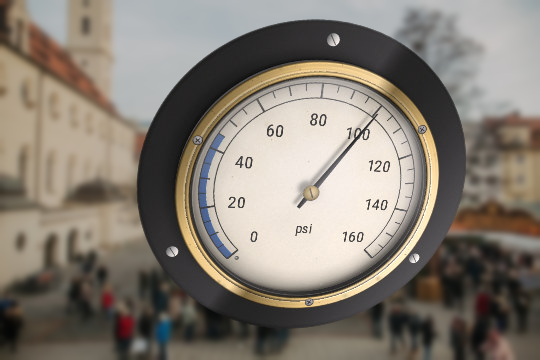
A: 100 psi
